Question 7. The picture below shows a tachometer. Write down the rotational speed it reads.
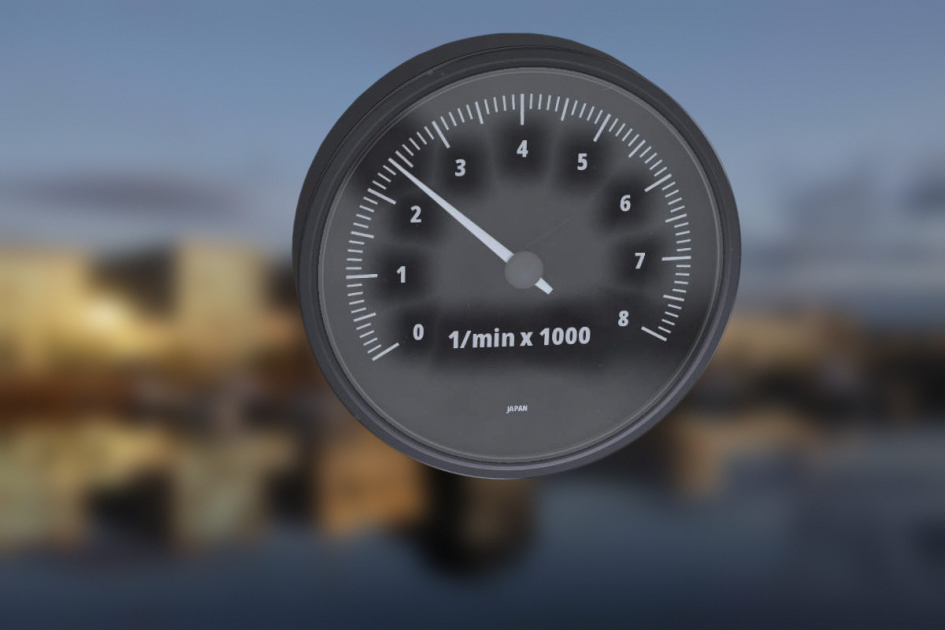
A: 2400 rpm
